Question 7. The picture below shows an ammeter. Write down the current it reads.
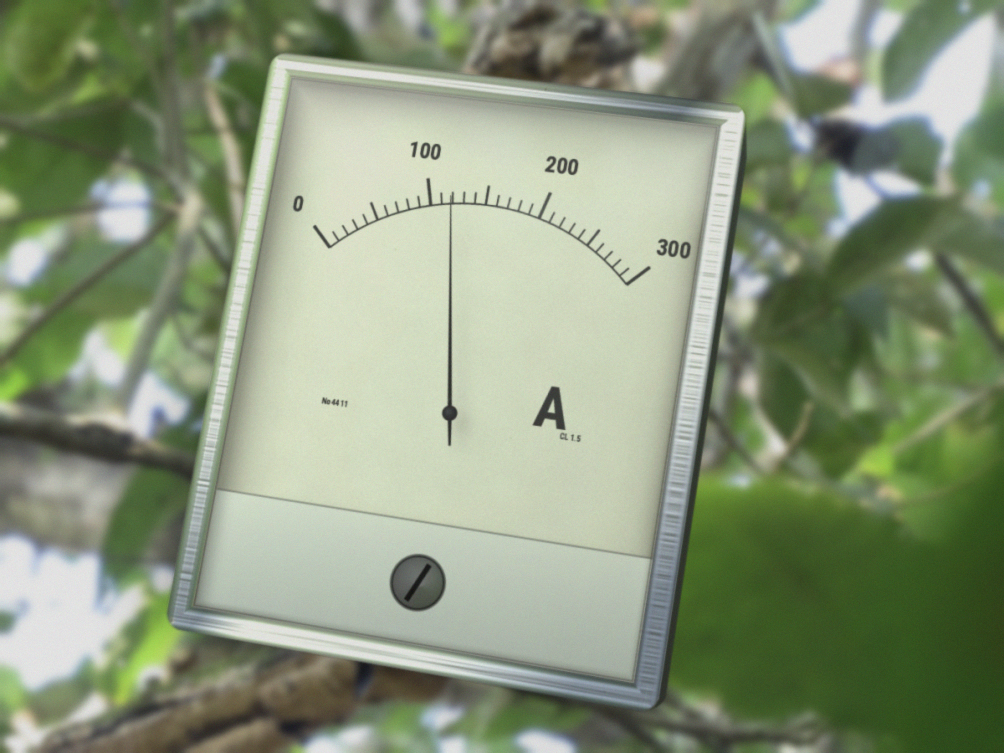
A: 120 A
